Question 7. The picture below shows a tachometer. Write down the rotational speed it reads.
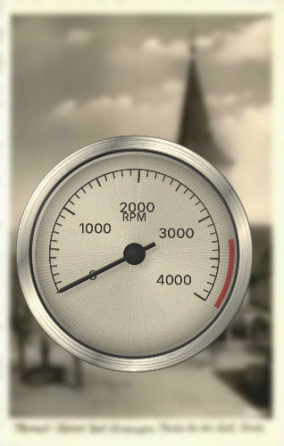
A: 0 rpm
